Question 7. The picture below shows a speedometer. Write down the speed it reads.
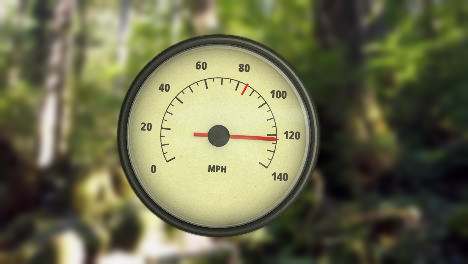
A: 122.5 mph
